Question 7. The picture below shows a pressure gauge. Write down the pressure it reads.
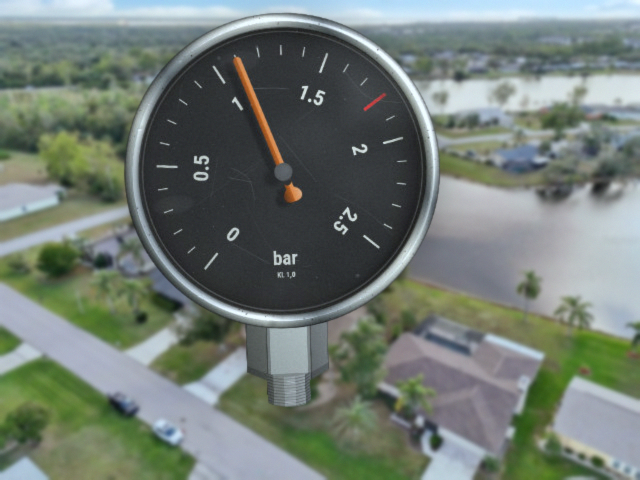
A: 1.1 bar
